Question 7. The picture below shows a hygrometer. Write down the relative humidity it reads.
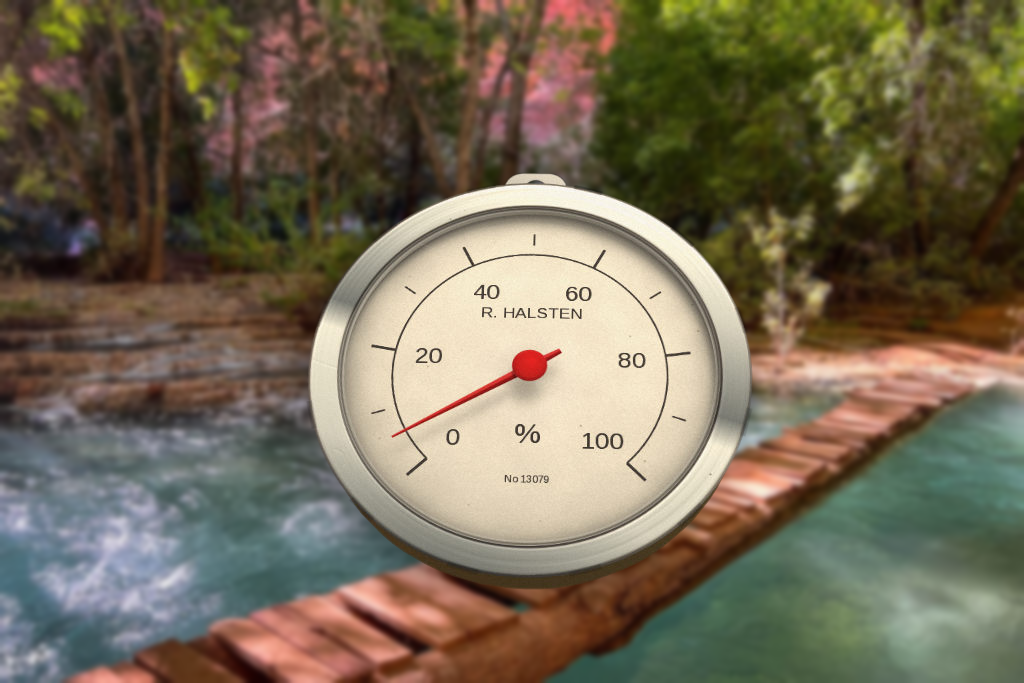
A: 5 %
